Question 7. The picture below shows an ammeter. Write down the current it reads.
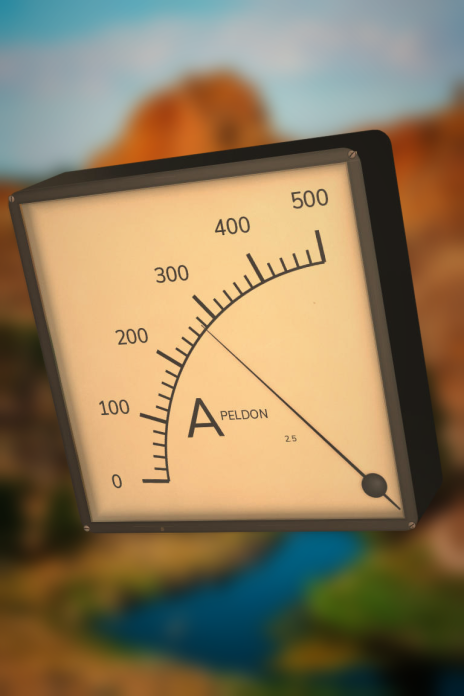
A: 280 A
